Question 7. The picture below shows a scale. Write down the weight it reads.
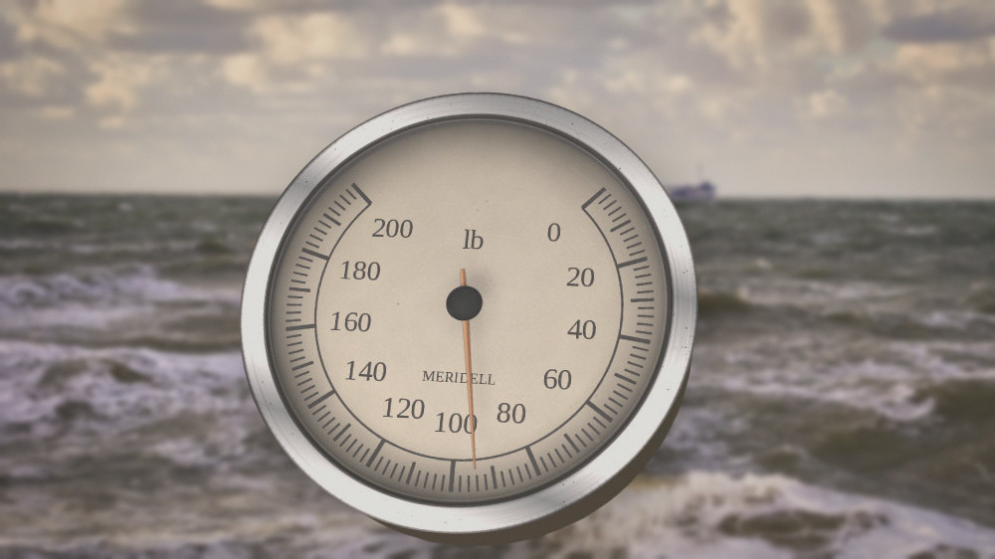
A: 94 lb
